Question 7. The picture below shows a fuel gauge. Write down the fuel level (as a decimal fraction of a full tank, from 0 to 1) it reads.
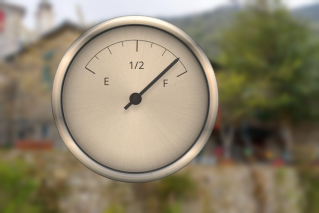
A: 0.875
